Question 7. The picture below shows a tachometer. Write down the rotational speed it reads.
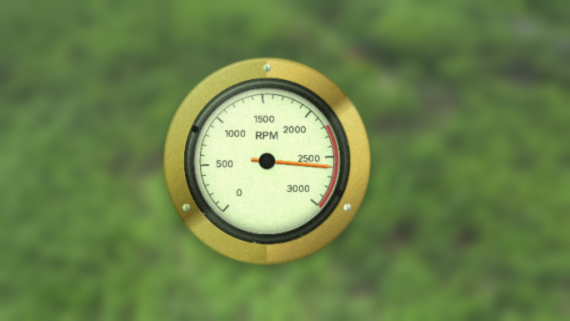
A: 2600 rpm
